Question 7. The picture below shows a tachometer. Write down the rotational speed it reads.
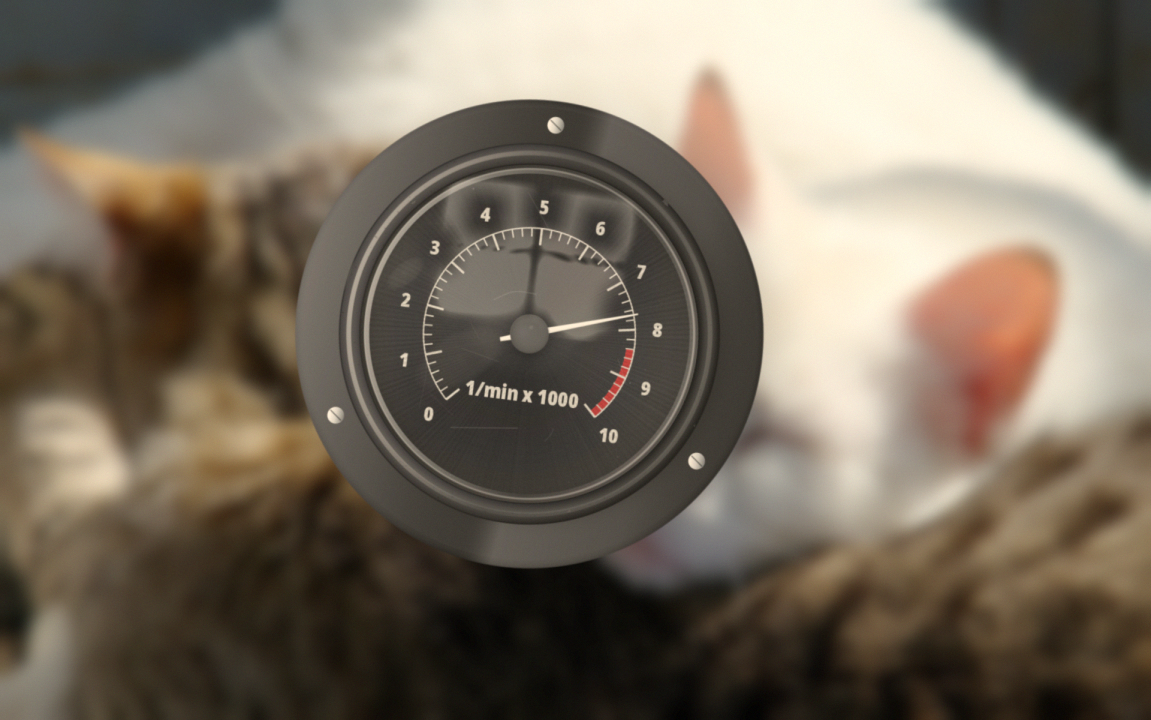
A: 7700 rpm
